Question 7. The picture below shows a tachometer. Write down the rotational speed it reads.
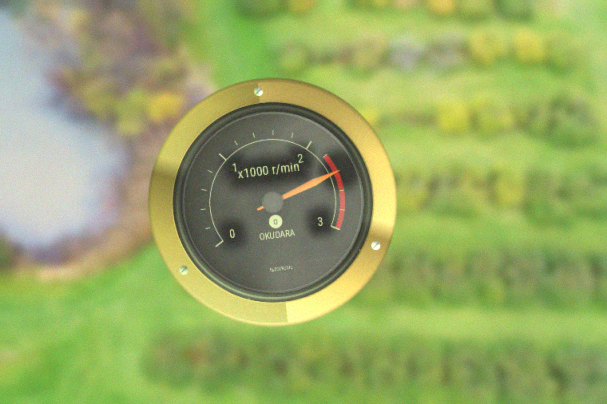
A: 2400 rpm
